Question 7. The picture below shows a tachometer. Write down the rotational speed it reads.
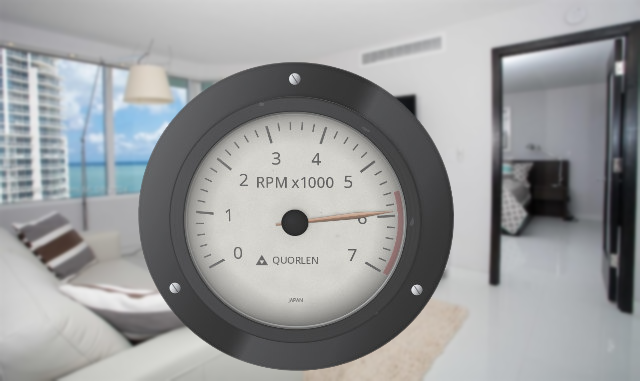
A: 5900 rpm
